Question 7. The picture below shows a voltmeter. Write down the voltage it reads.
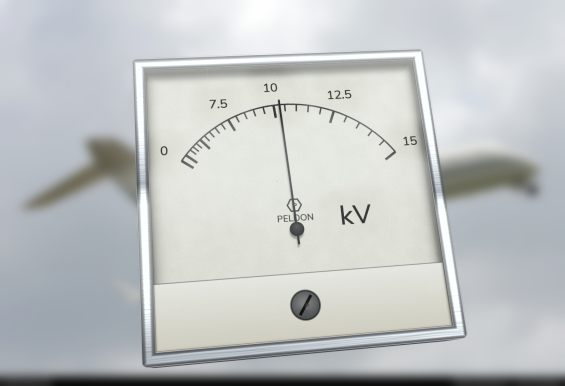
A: 10.25 kV
